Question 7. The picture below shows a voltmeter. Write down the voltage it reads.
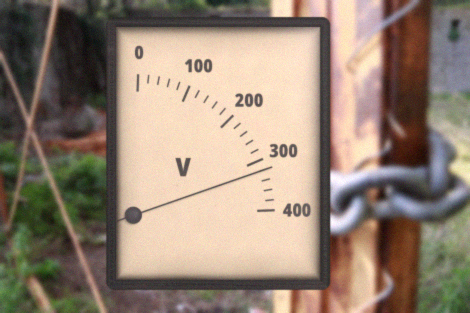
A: 320 V
